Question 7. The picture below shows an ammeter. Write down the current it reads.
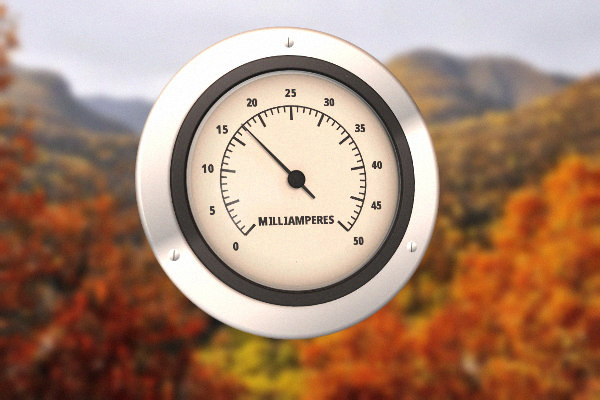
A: 17 mA
